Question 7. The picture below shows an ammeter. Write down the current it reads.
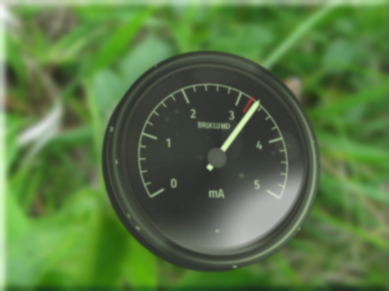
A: 3.3 mA
